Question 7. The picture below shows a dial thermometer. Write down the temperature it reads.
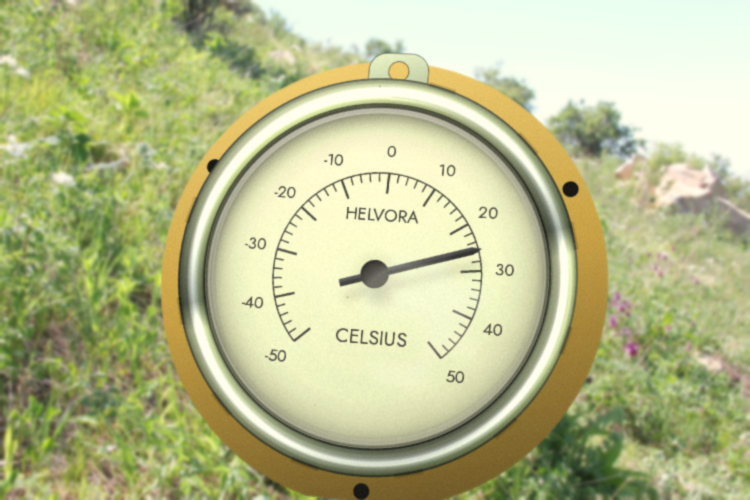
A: 26 °C
